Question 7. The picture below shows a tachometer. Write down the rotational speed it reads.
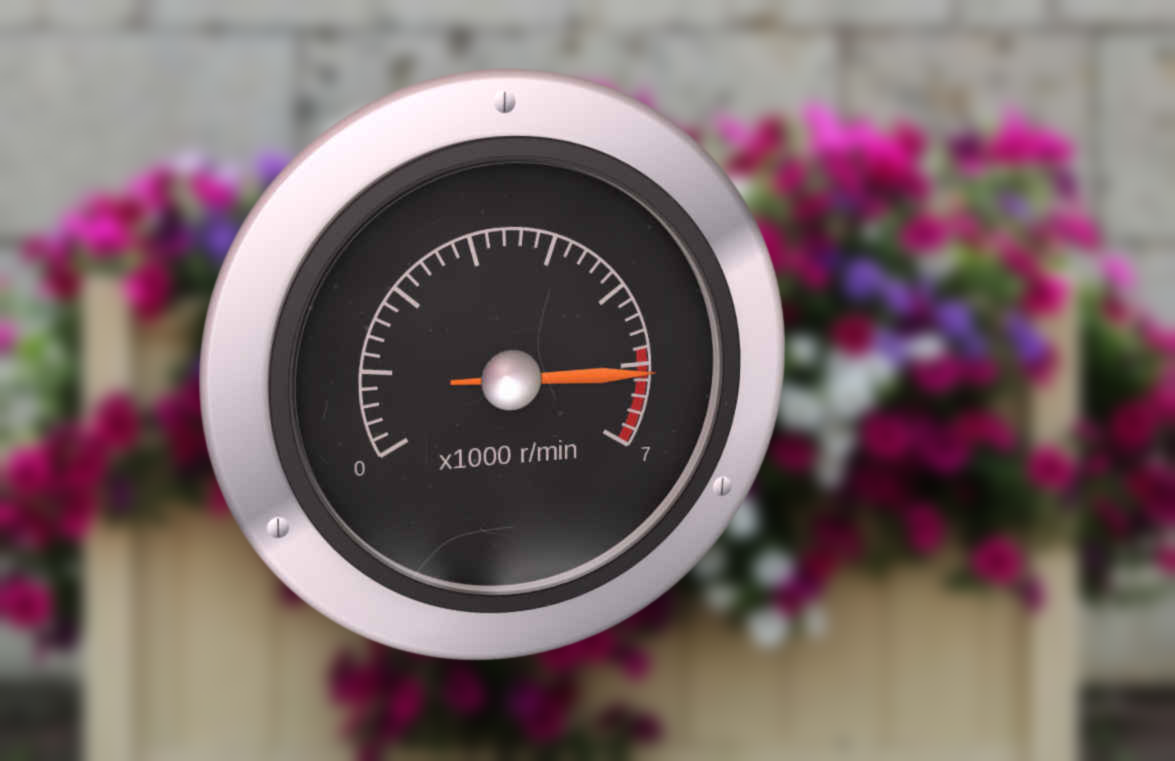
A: 6100 rpm
